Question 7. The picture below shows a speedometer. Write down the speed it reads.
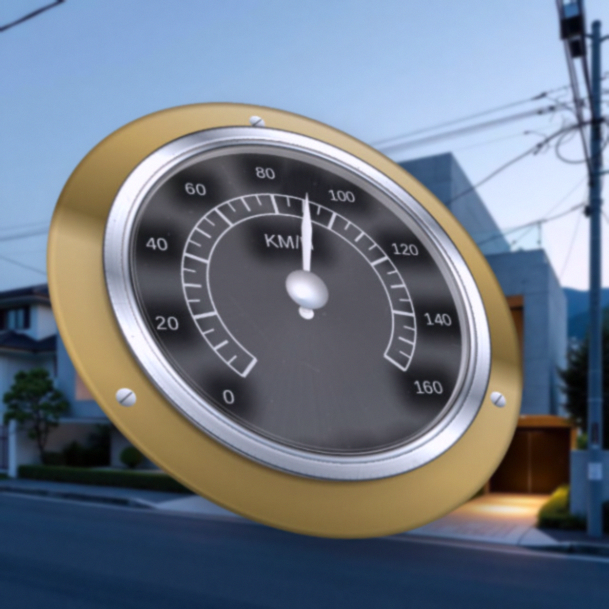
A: 90 km/h
